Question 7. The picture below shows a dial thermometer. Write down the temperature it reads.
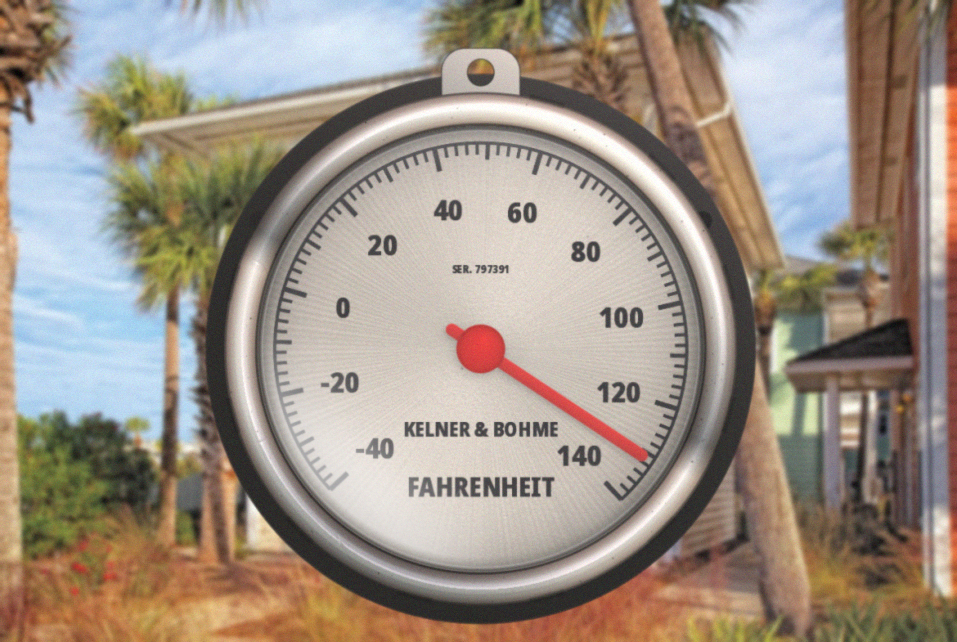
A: 131 °F
